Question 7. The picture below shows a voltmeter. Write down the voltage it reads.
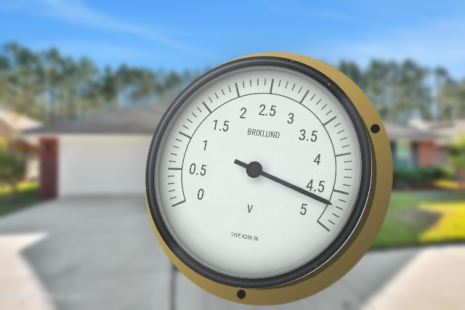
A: 4.7 V
